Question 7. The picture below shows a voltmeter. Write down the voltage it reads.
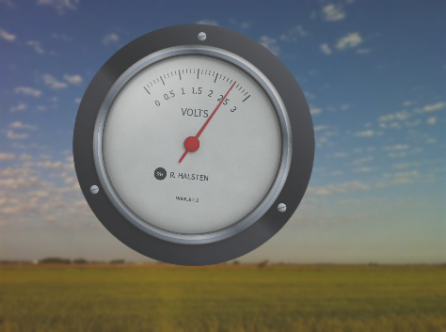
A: 2.5 V
